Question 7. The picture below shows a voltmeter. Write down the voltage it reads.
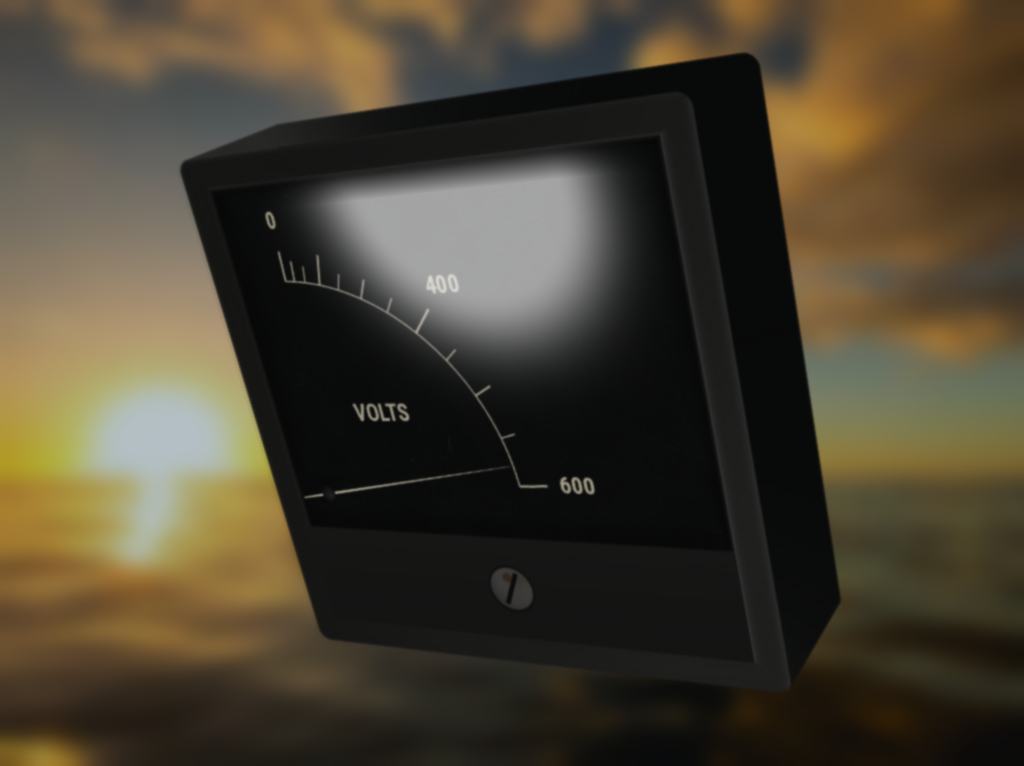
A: 575 V
